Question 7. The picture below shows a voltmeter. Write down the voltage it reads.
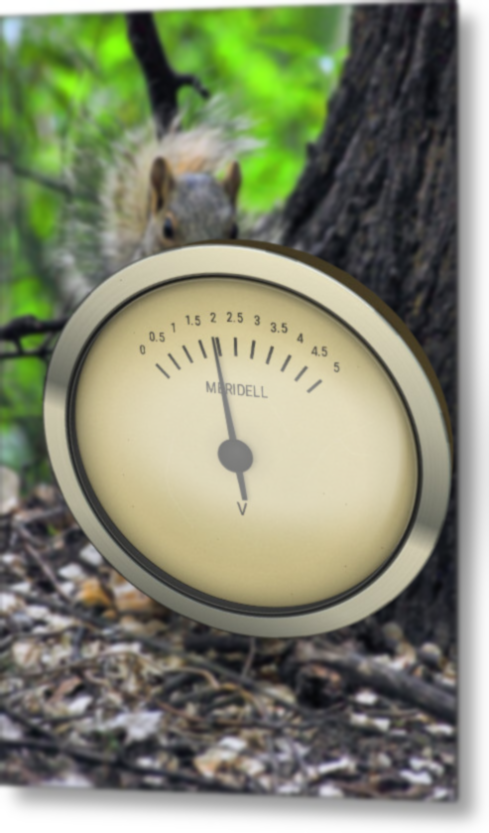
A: 2 V
